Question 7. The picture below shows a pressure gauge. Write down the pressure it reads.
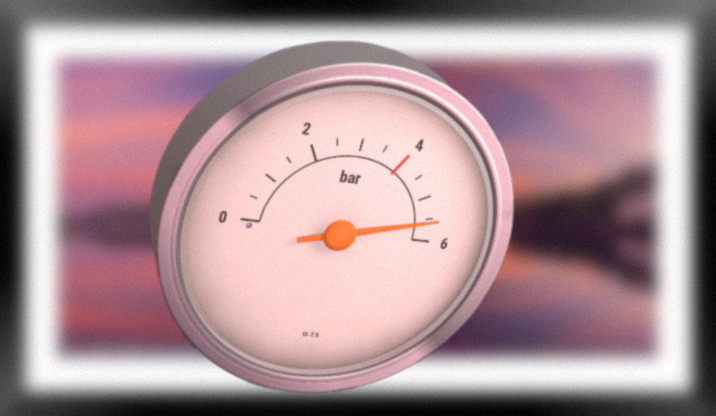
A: 5.5 bar
